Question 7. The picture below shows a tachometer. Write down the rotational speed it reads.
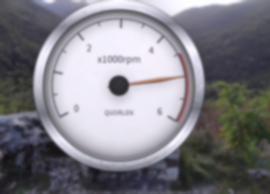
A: 5000 rpm
